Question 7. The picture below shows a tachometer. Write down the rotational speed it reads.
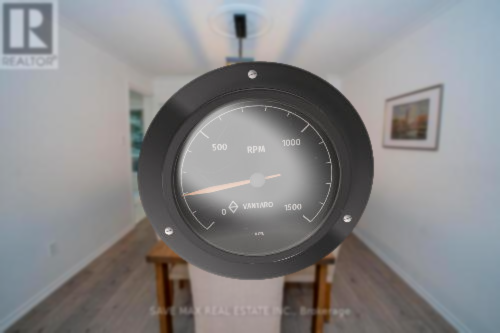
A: 200 rpm
